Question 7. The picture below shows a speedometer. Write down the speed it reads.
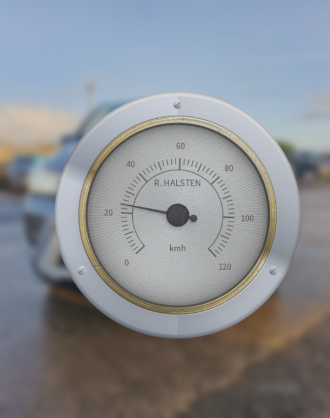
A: 24 km/h
